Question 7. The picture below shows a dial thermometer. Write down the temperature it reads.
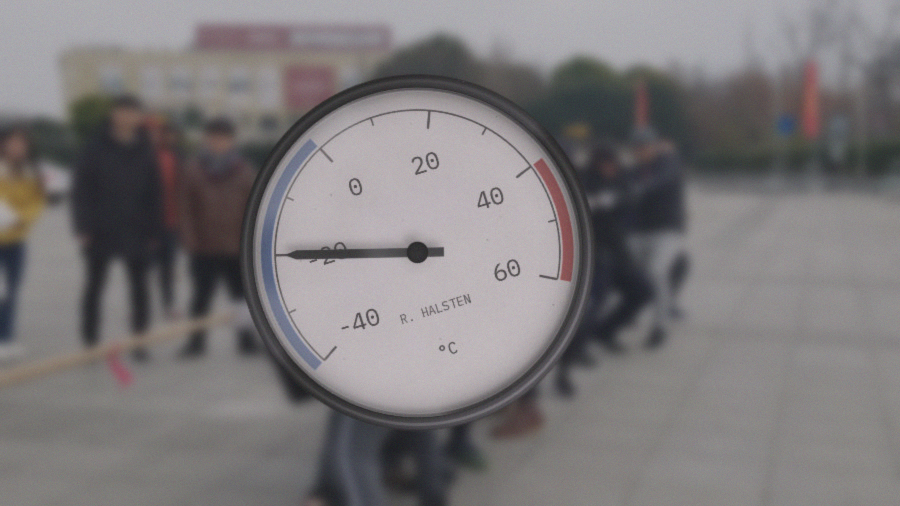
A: -20 °C
